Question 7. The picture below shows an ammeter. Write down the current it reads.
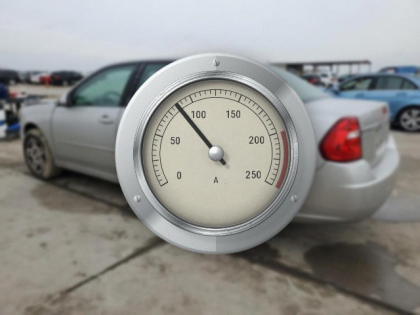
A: 85 A
